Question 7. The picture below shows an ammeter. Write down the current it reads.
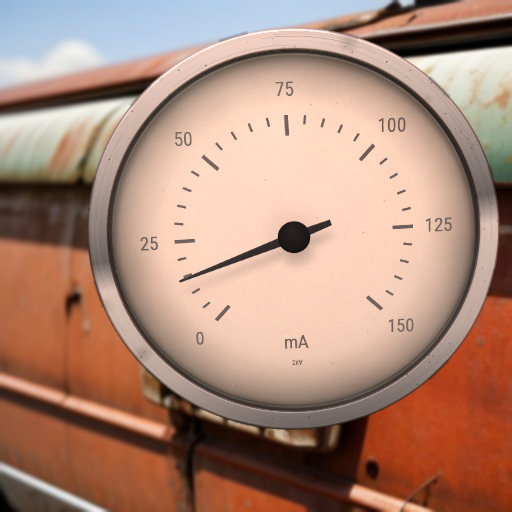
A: 15 mA
